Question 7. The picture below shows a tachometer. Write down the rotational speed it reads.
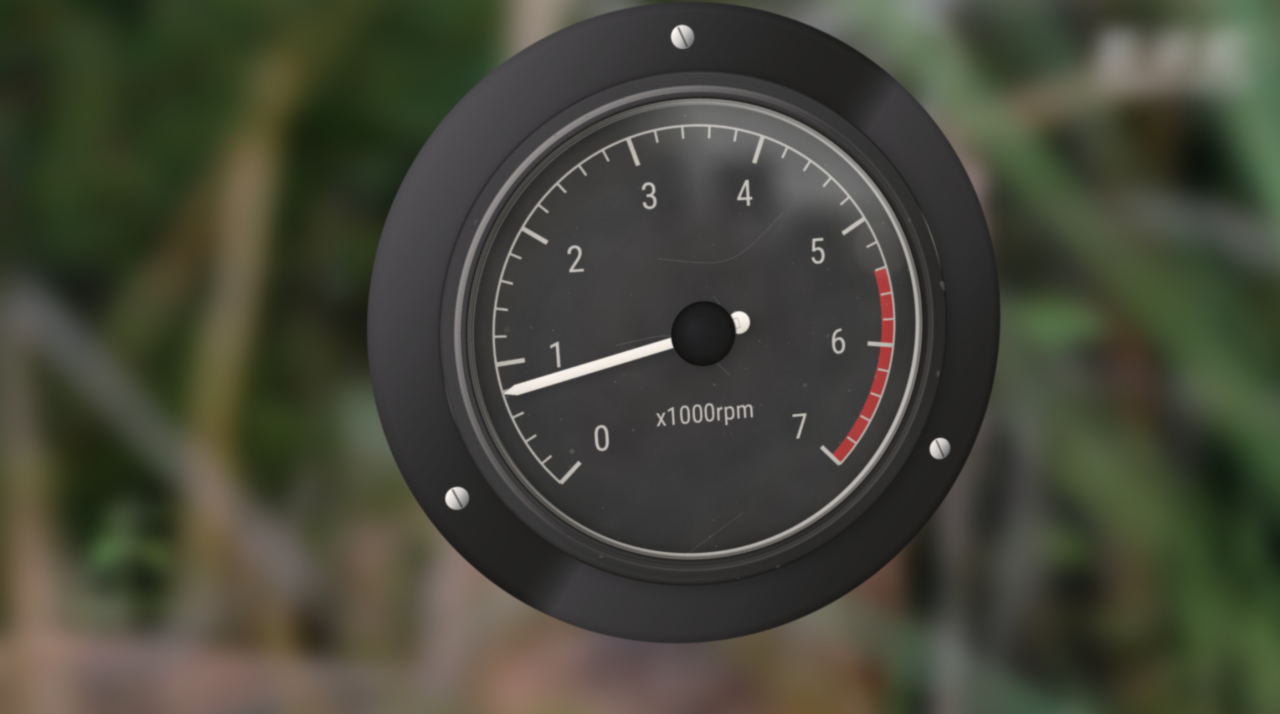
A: 800 rpm
